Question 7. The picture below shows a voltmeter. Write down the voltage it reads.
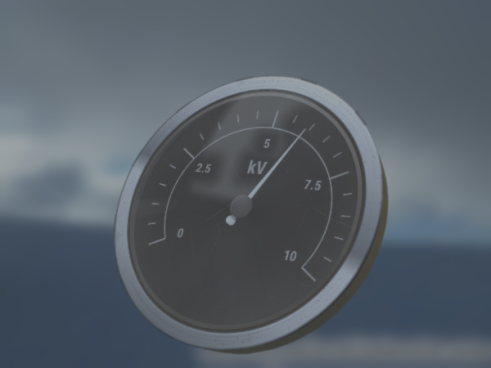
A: 6 kV
